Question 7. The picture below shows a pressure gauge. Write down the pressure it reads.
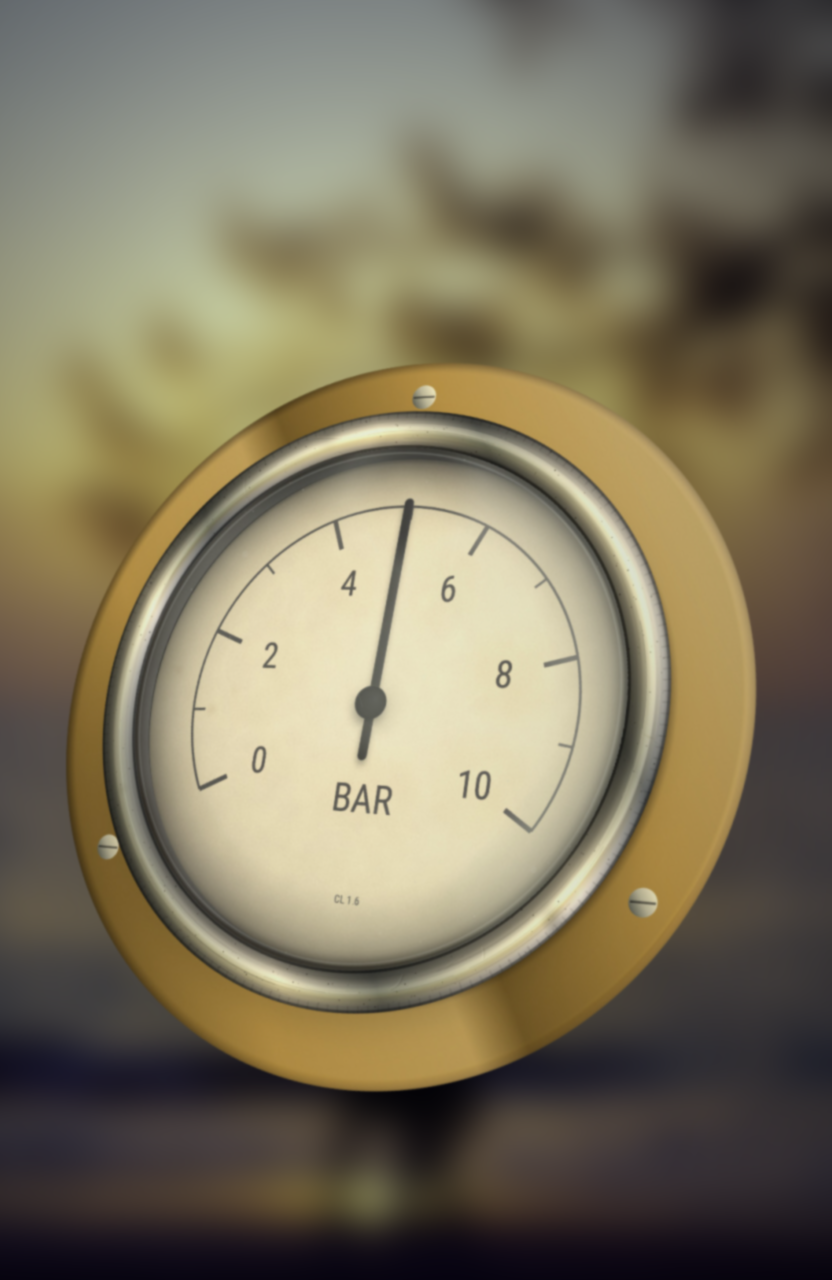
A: 5 bar
